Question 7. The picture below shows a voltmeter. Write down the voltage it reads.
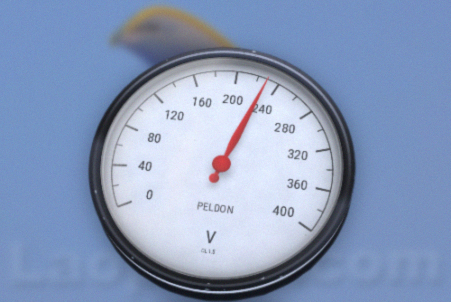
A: 230 V
